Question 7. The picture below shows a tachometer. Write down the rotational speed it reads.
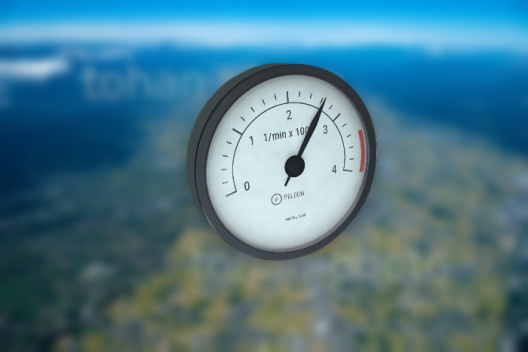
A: 2600 rpm
